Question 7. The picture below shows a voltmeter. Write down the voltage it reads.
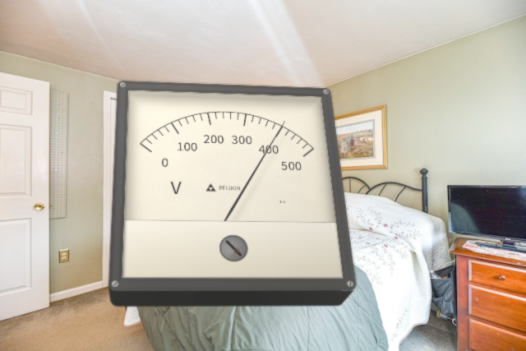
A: 400 V
